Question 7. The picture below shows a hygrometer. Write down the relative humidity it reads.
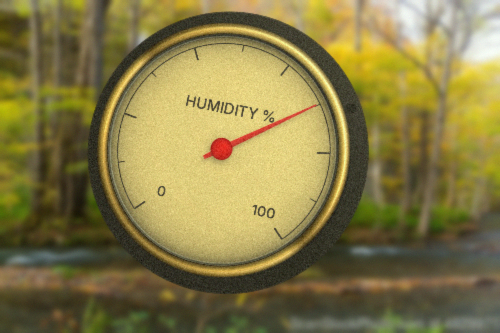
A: 70 %
